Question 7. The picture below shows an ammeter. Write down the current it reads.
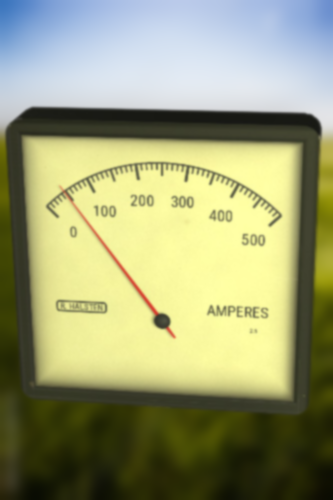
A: 50 A
